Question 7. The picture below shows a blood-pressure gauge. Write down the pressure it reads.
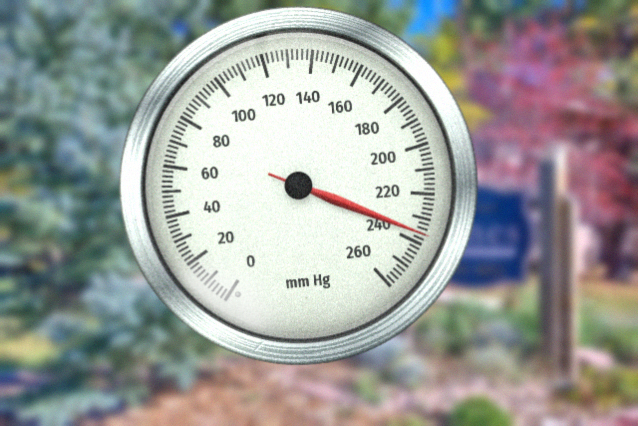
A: 236 mmHg
